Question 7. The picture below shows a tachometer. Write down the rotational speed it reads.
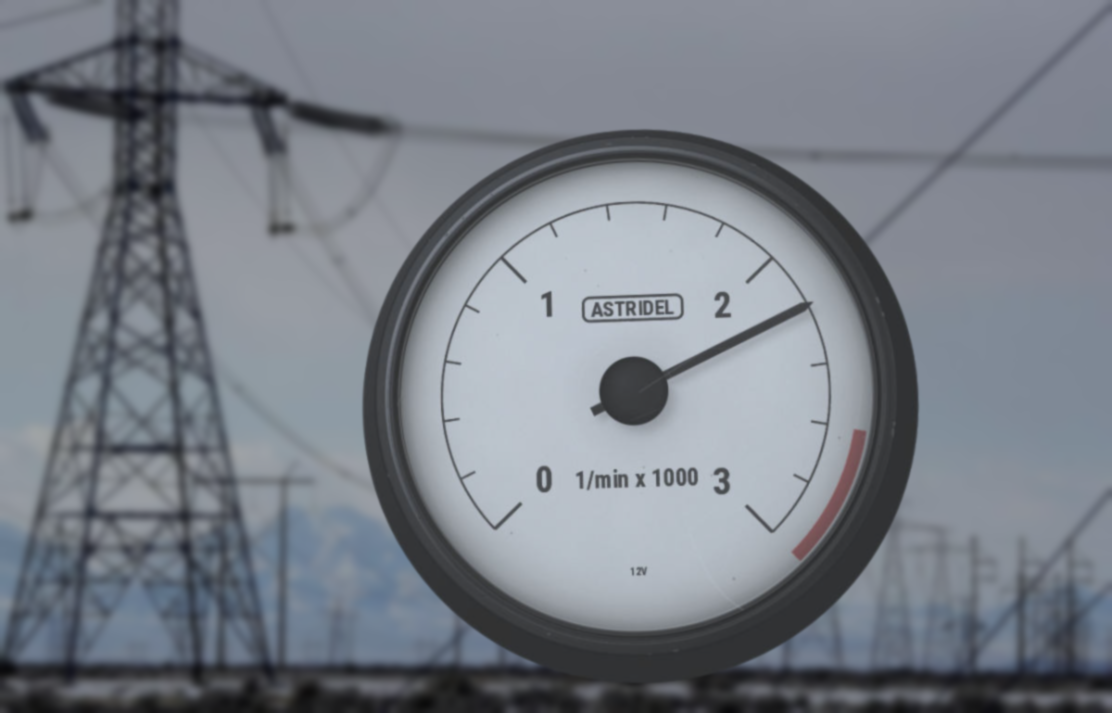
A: 2200 rpm
